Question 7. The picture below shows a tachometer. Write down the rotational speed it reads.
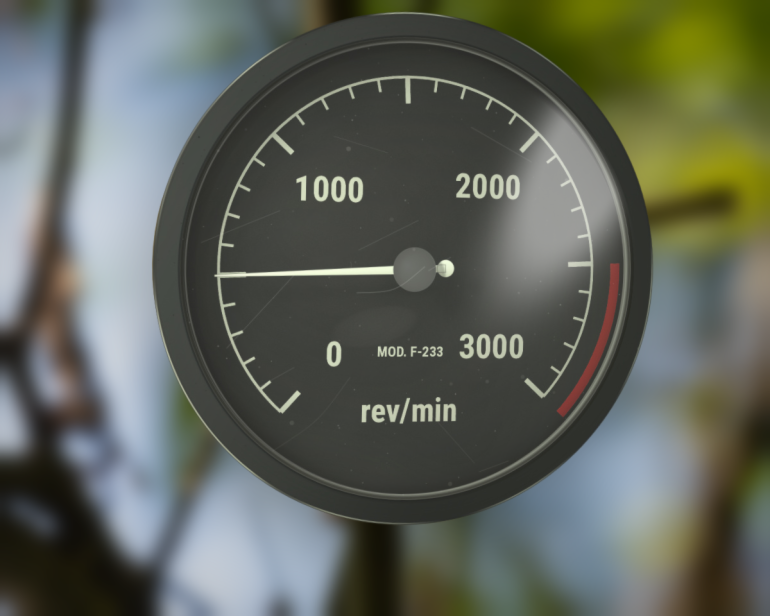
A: 500 rpm
